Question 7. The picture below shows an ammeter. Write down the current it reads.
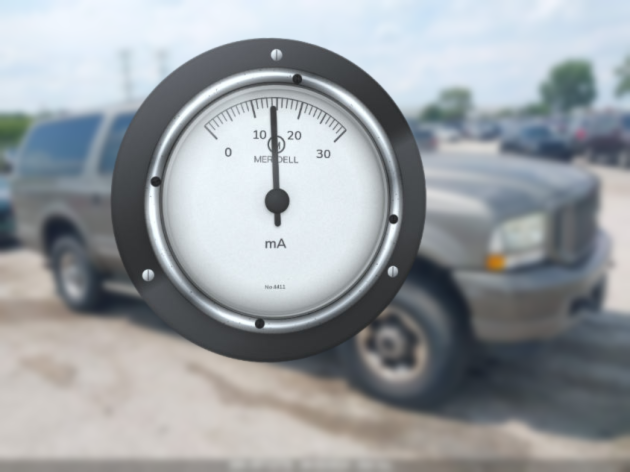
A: 14 mA
